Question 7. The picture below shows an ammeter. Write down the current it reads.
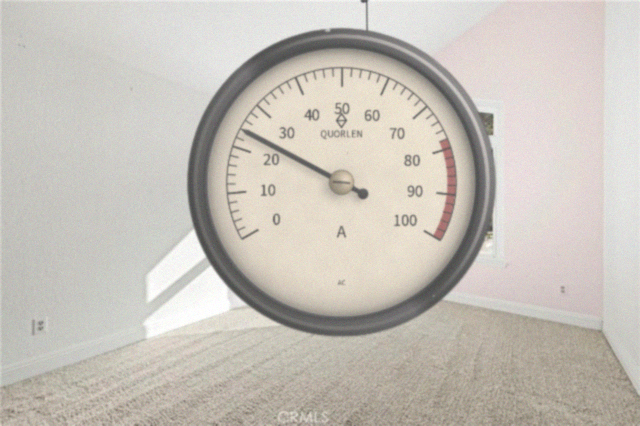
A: 24 A
